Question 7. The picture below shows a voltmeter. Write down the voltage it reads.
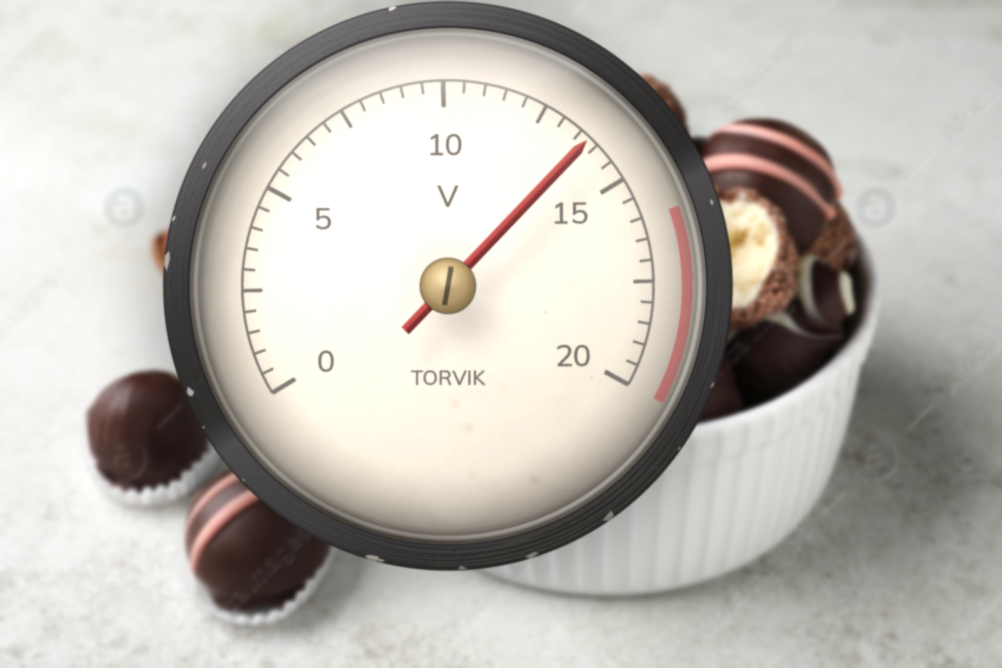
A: 13.75 V
